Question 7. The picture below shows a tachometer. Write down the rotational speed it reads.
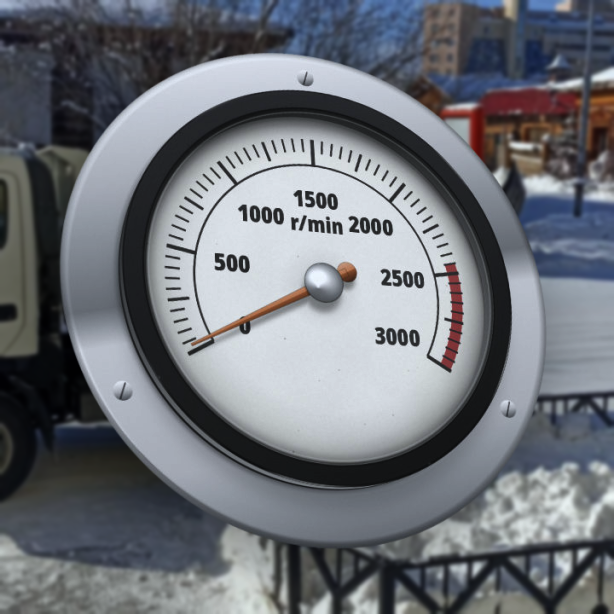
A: 25 rpm
